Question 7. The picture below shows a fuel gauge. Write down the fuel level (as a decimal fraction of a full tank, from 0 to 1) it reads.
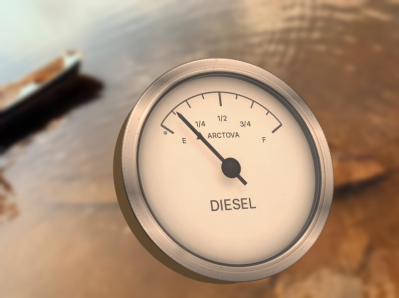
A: 0.125
